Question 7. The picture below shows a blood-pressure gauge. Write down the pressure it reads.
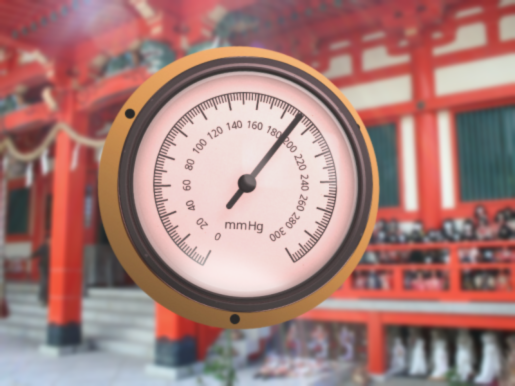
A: 190 mmHg
